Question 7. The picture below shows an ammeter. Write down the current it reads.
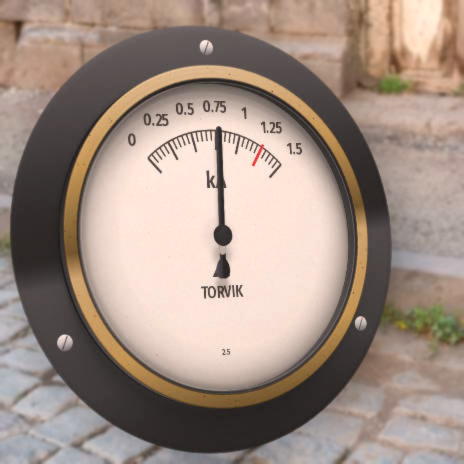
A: 0.75 kA
